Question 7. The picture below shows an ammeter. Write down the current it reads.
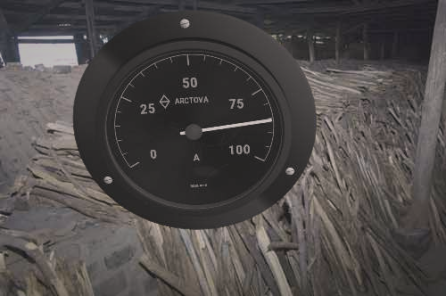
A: 85 A
